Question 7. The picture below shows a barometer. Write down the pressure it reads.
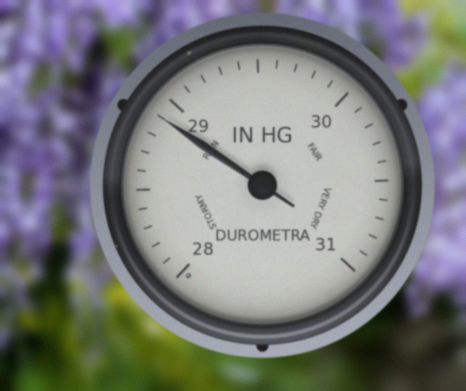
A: 28.9 inHg
